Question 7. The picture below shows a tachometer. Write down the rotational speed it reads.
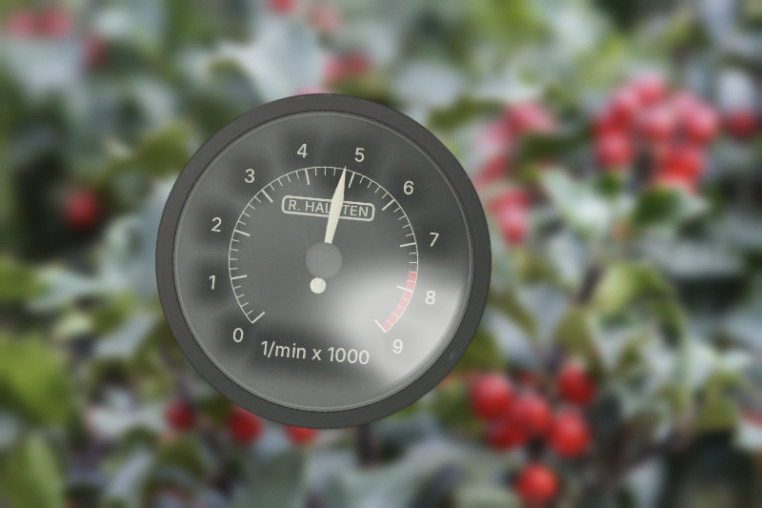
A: 4800 rpm
